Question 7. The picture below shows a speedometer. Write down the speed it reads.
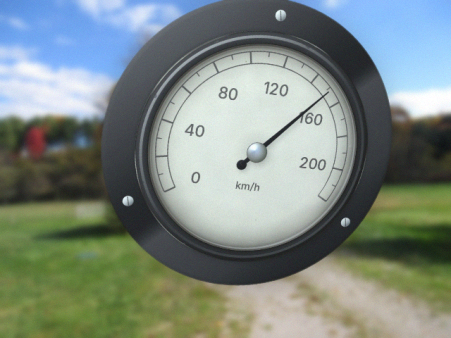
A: 150 km/h
